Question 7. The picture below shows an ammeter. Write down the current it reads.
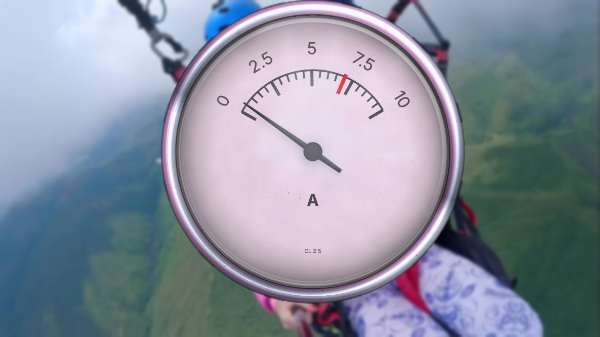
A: 0.5 A
